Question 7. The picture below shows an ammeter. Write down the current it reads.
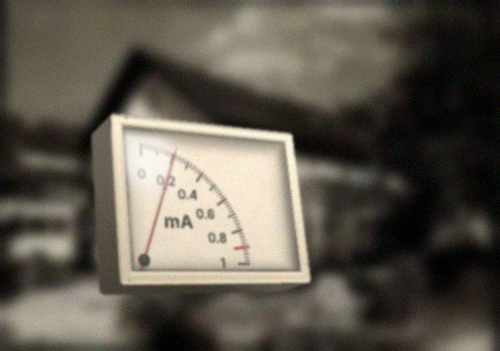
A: 0.2 mA
